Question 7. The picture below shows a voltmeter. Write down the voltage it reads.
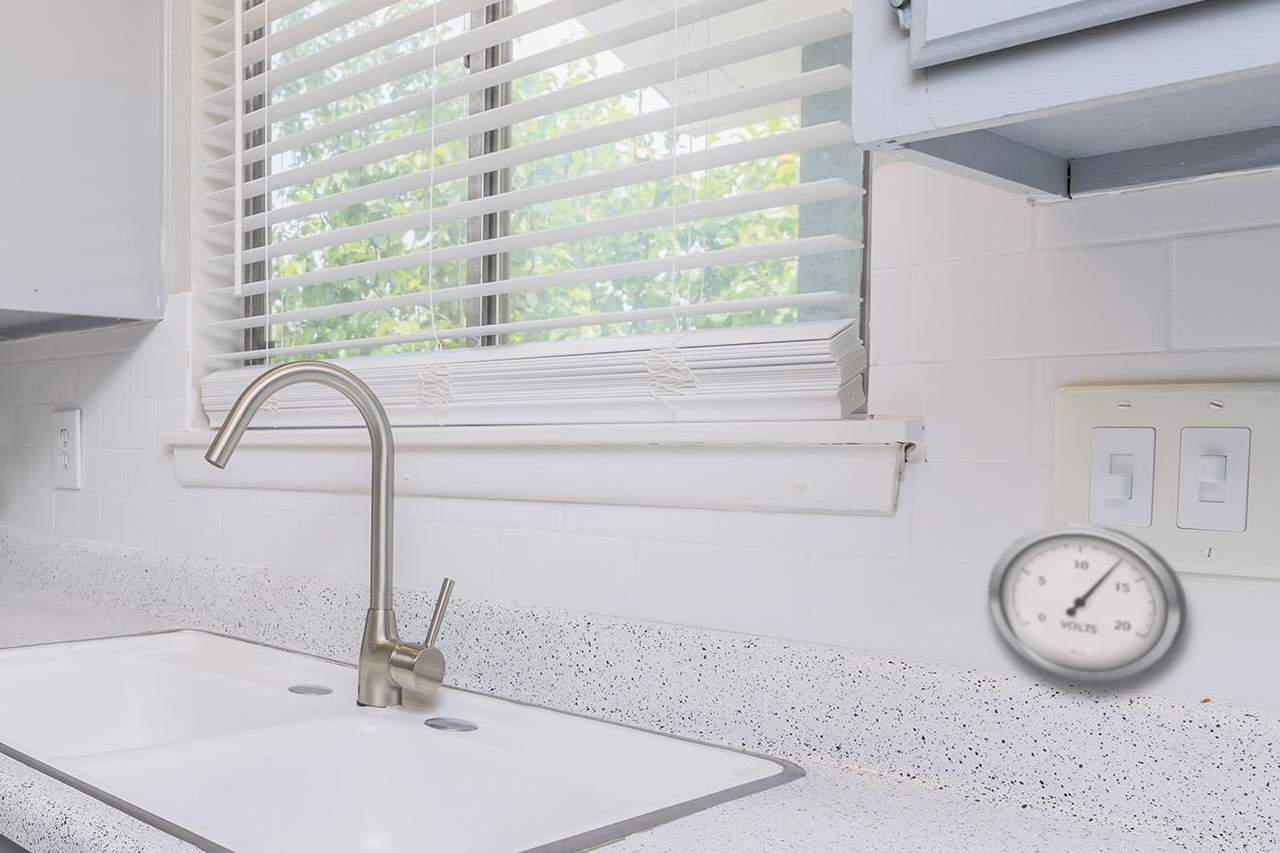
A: 13 V
